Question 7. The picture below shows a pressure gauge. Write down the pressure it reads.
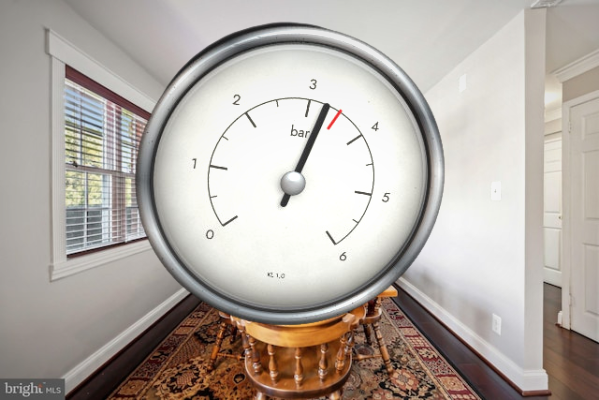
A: 3.25 bar
